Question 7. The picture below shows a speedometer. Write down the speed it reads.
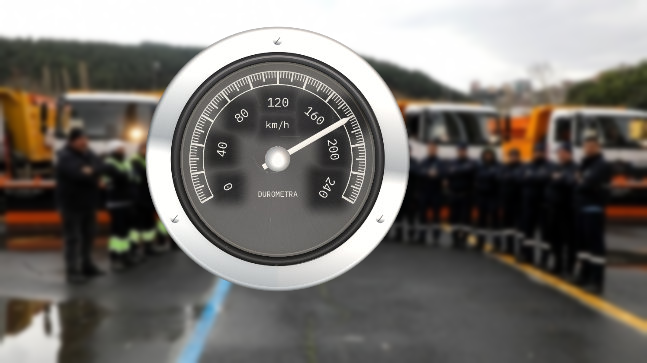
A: 180 km/h
